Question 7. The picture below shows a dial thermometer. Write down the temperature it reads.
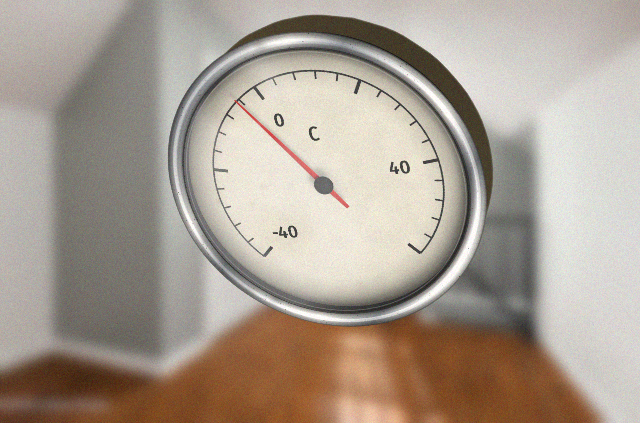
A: -4 °C
